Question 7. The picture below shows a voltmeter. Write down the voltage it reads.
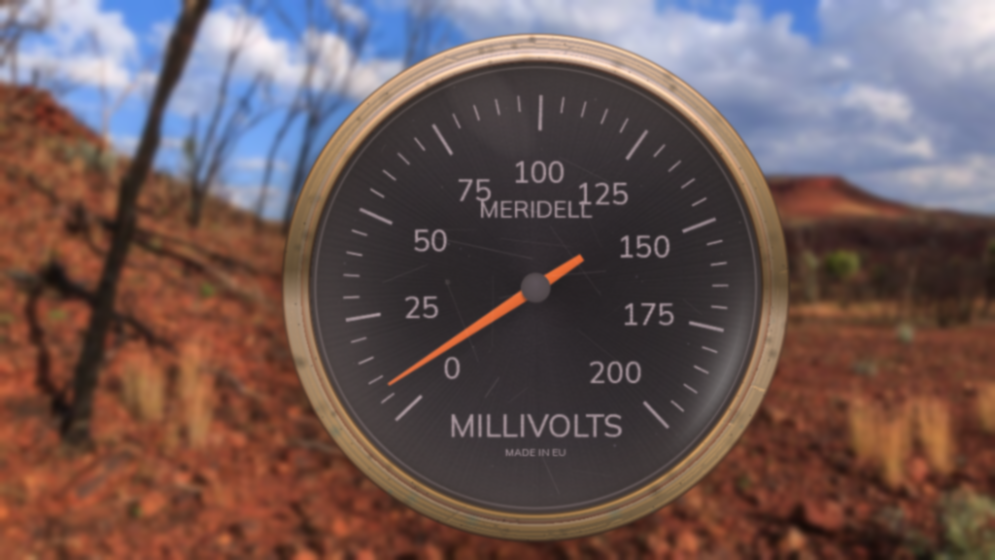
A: 7.5 mV
